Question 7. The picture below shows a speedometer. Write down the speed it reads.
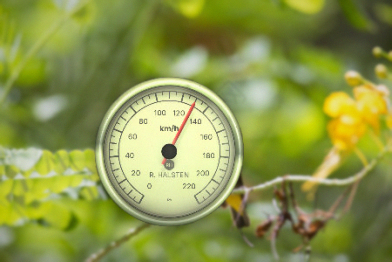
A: 130 km/h
